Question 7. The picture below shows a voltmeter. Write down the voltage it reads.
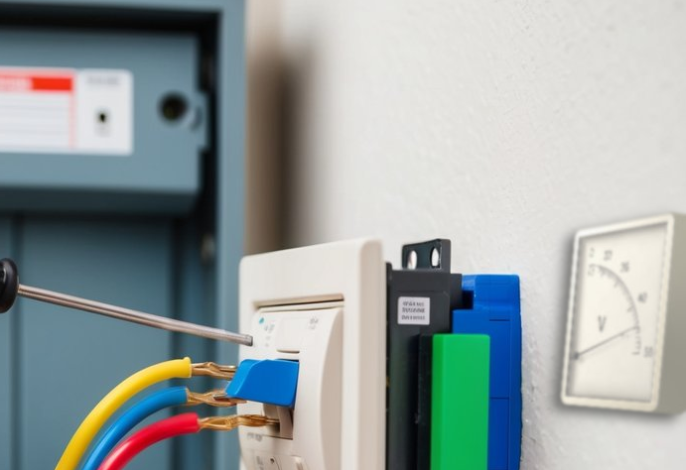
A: 45 V
